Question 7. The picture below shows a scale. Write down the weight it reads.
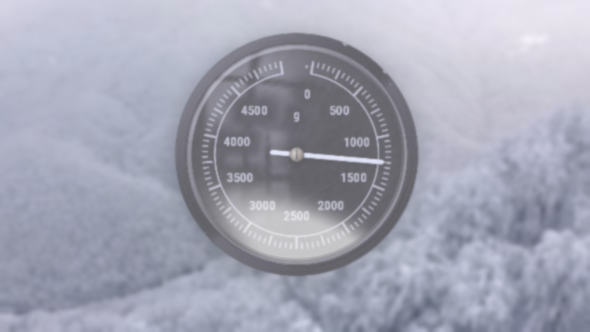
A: 1250 g
